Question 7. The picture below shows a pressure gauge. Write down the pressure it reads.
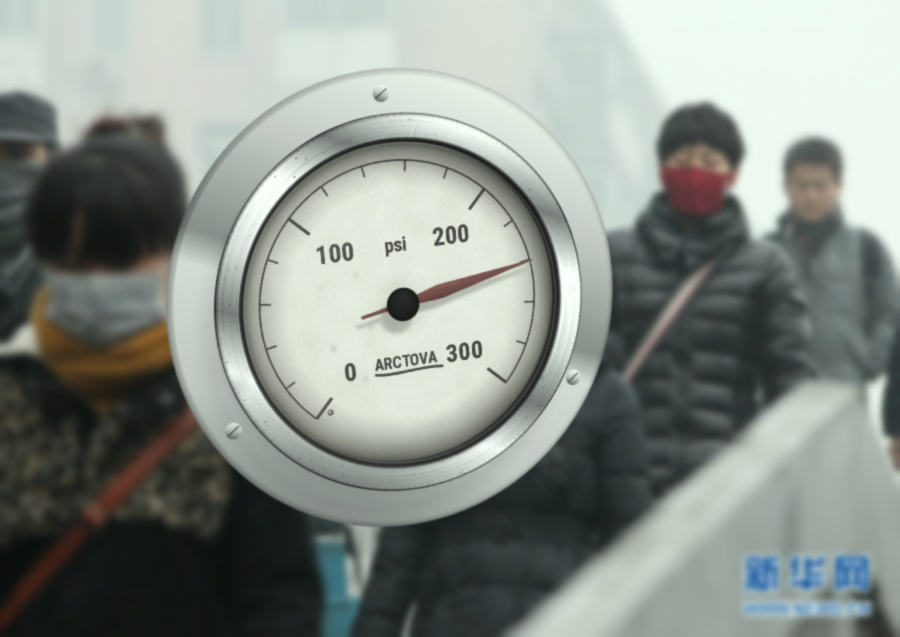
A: 240 psi
